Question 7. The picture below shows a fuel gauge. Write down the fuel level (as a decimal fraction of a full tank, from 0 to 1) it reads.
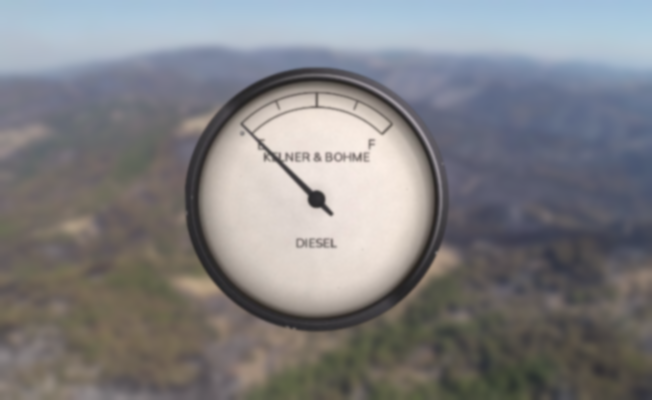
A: 0
